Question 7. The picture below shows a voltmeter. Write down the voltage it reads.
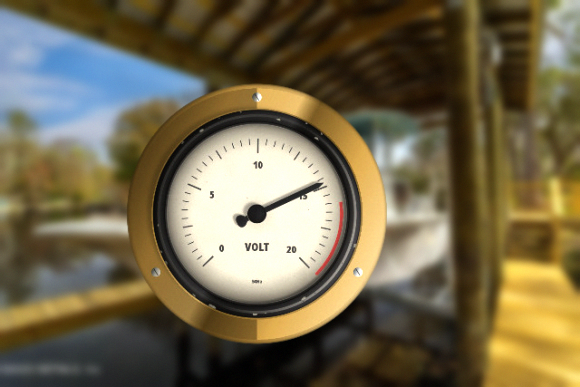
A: 14.75 V
